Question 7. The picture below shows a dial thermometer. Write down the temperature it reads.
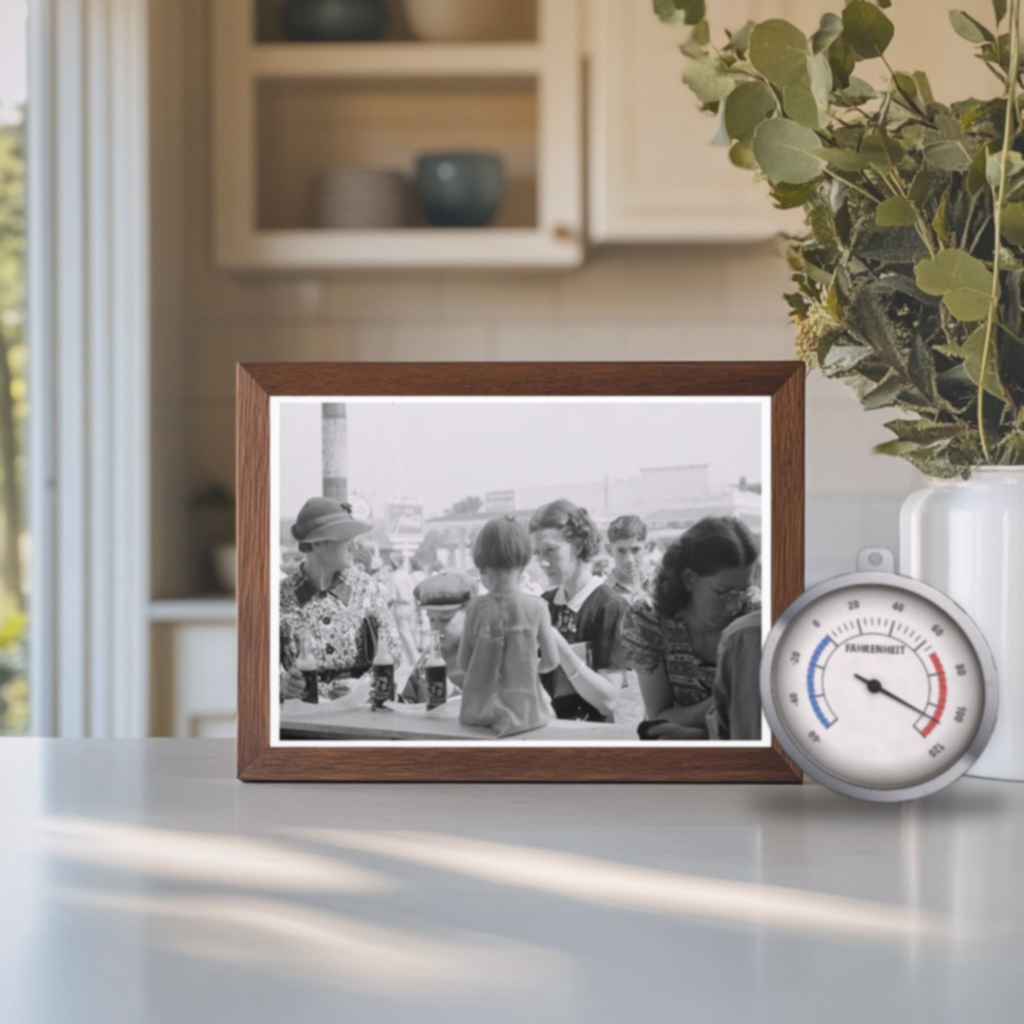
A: 108 °F
